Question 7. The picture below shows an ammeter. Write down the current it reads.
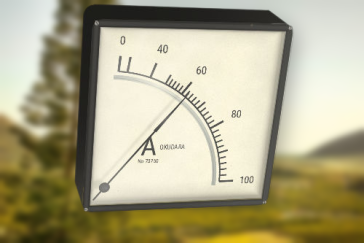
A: 62 A
